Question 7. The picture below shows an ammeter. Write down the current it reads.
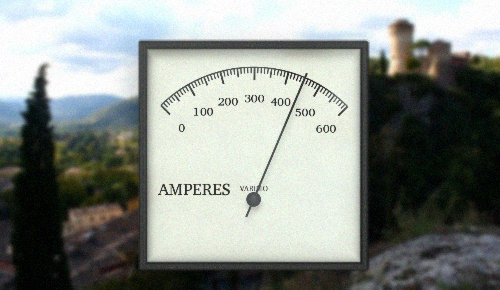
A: 450 A
